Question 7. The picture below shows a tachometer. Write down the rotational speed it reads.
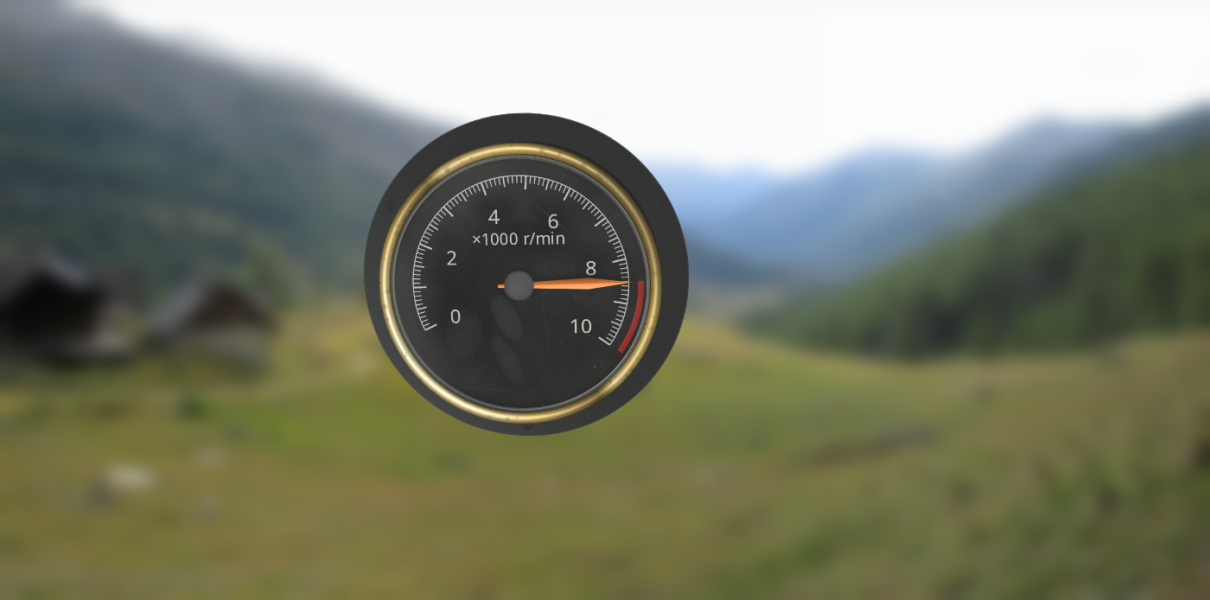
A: 8500 rpm
